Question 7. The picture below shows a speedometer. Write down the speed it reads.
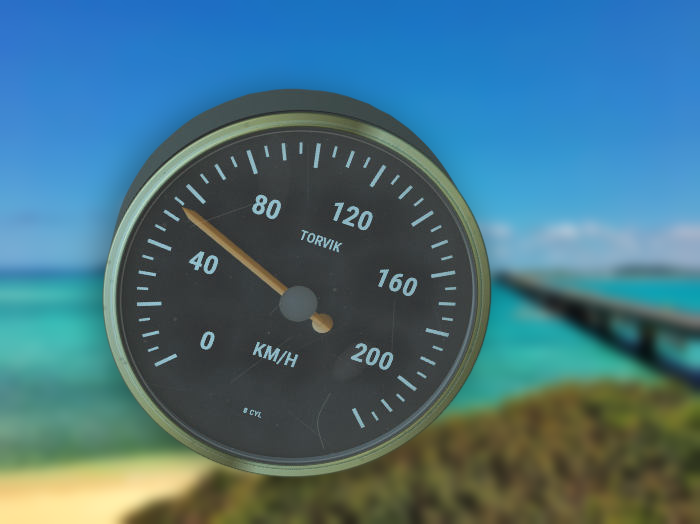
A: 55 km/h
